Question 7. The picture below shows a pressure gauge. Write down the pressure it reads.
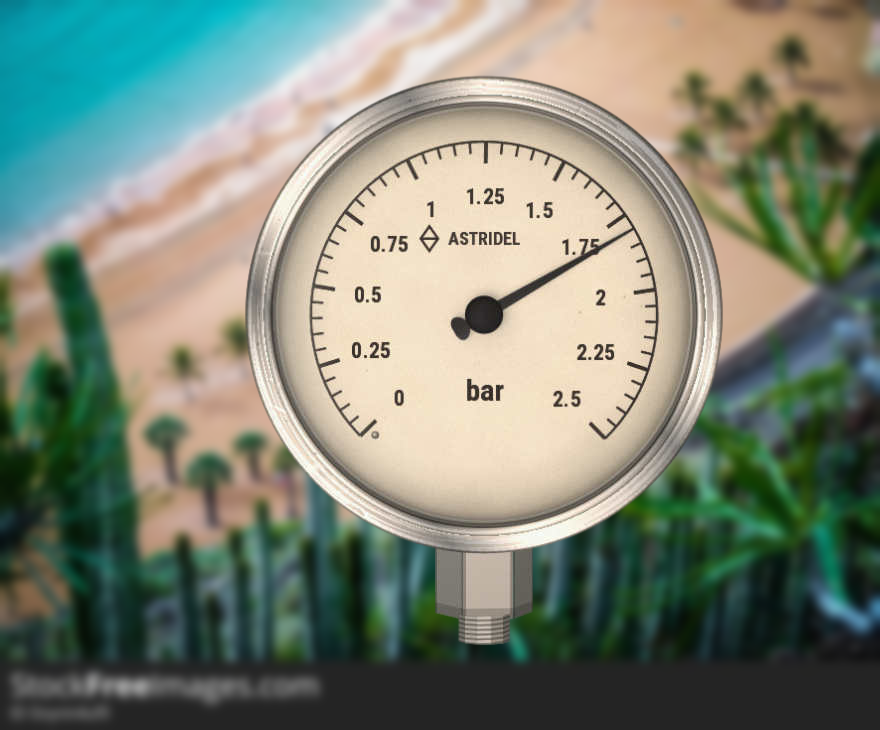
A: 1.8 bar
